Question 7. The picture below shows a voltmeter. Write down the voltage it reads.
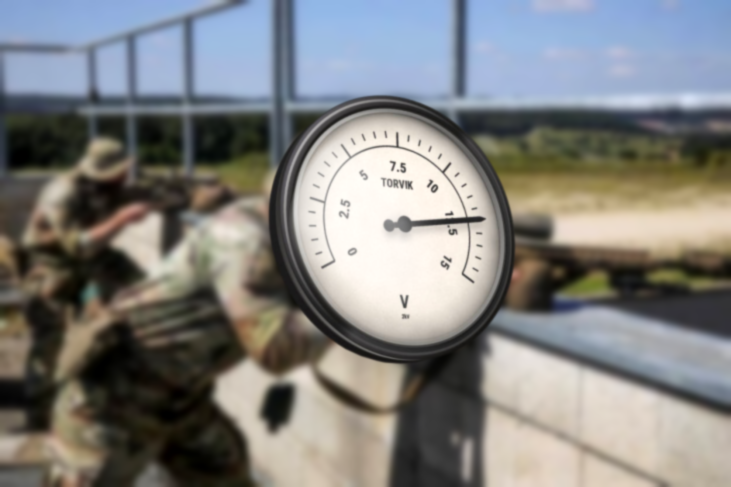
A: 12.5 V
